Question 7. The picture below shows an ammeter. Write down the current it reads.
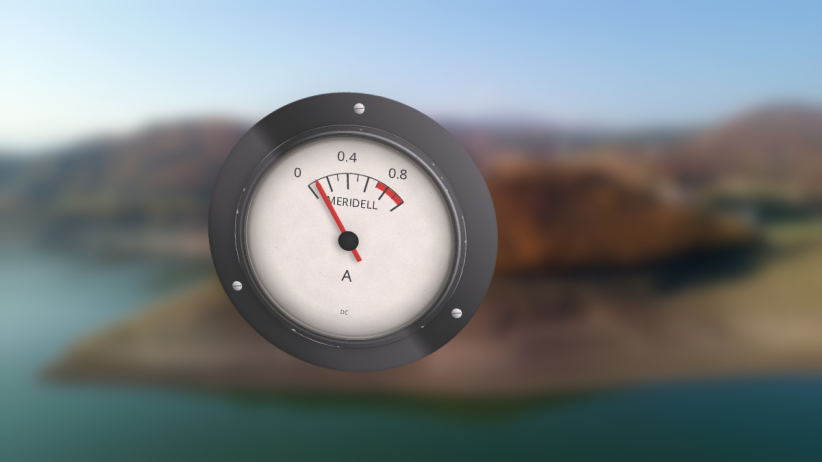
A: 0.1 A
